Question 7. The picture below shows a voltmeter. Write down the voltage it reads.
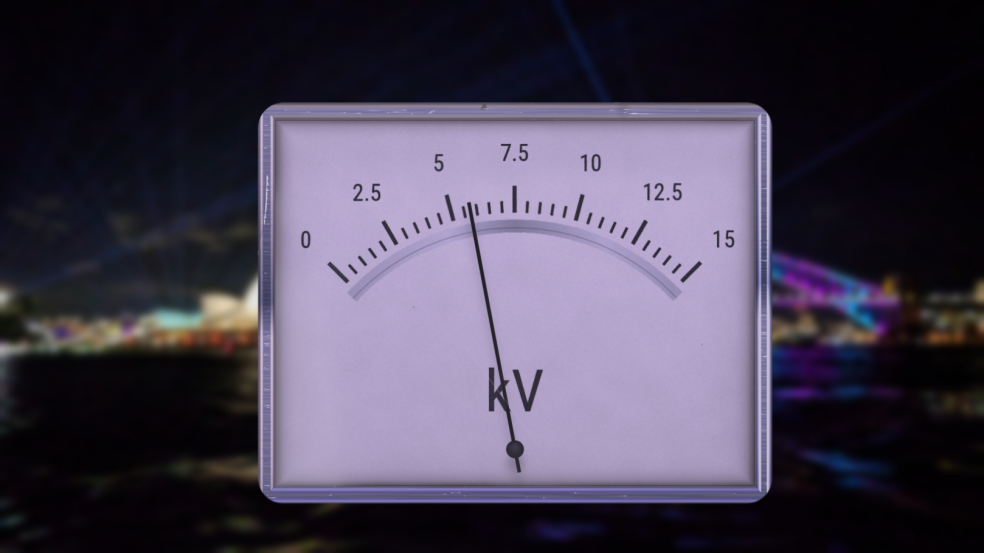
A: 5.75 kV
